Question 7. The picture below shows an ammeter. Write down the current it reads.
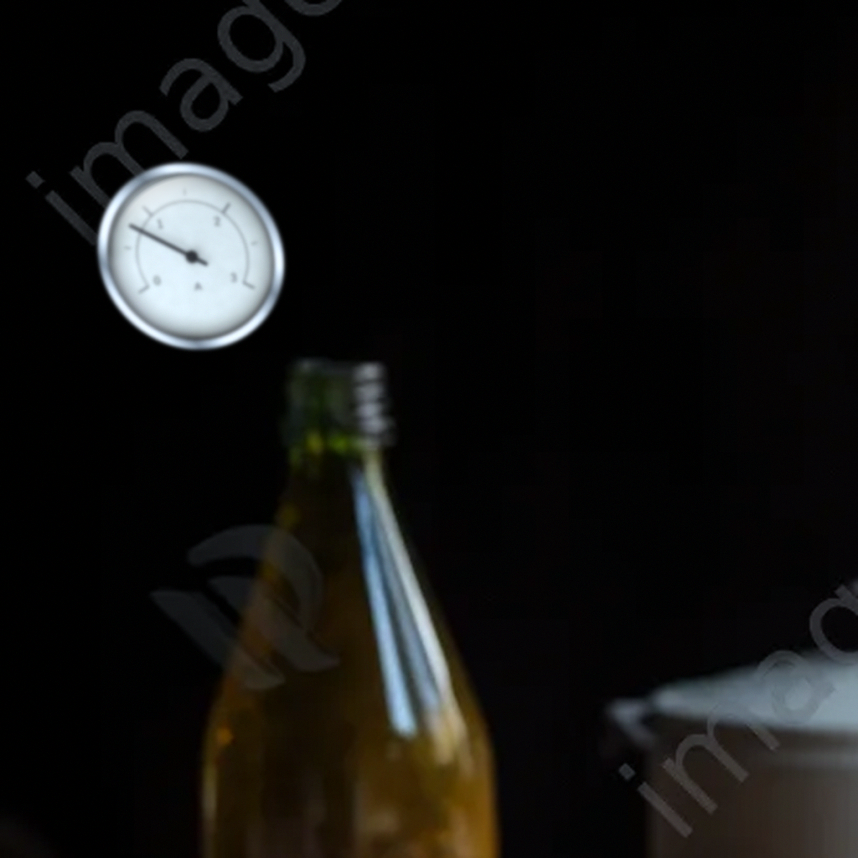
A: 0.75 A
